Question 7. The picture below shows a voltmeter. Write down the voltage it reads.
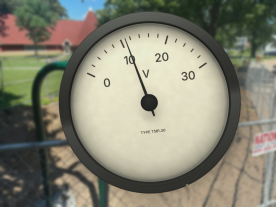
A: 11 V
